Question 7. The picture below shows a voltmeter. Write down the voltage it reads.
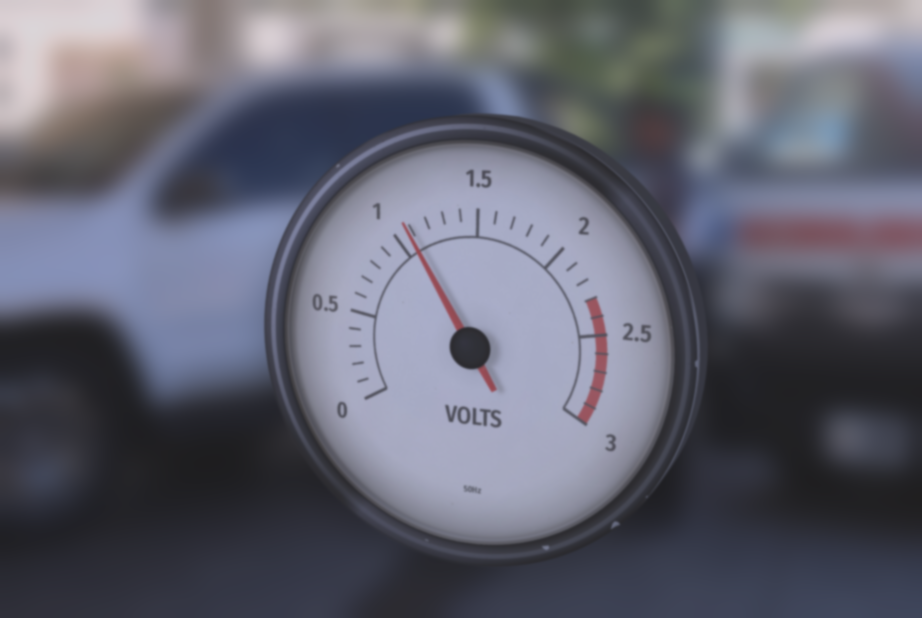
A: 1.1 V
